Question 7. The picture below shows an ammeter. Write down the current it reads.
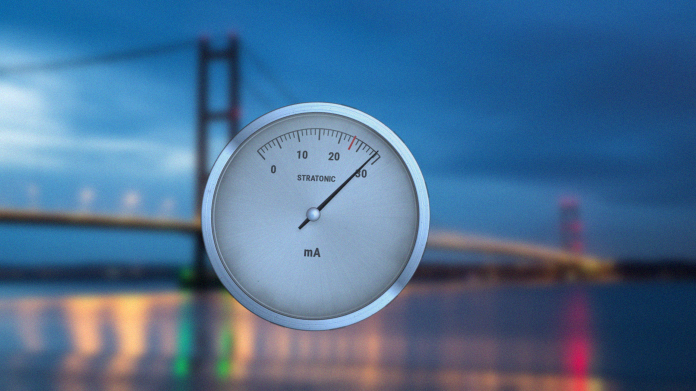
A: 29 mA
